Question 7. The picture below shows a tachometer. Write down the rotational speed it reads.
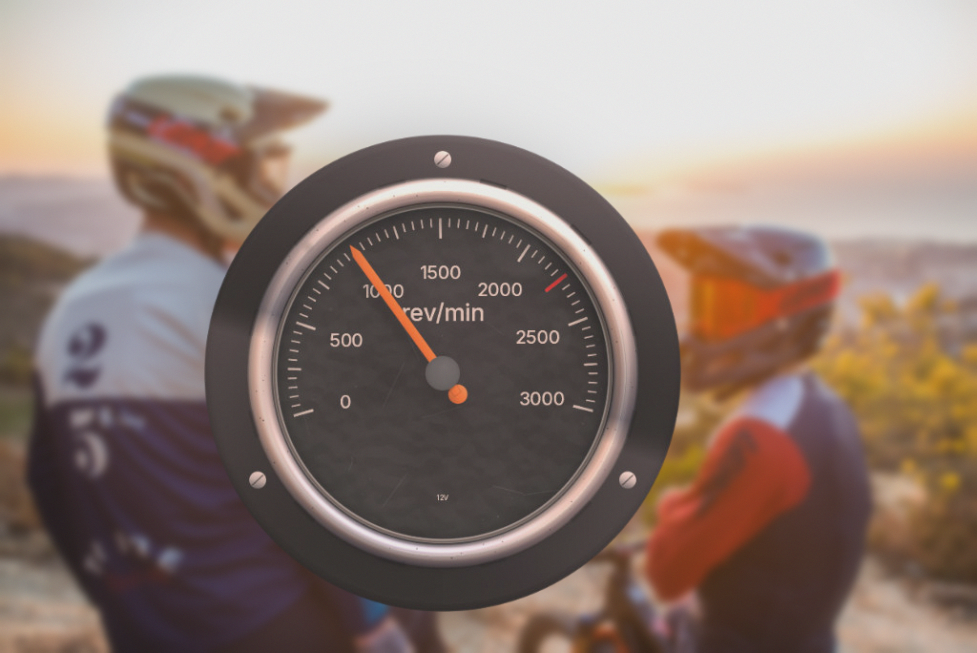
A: 1000 rpm
